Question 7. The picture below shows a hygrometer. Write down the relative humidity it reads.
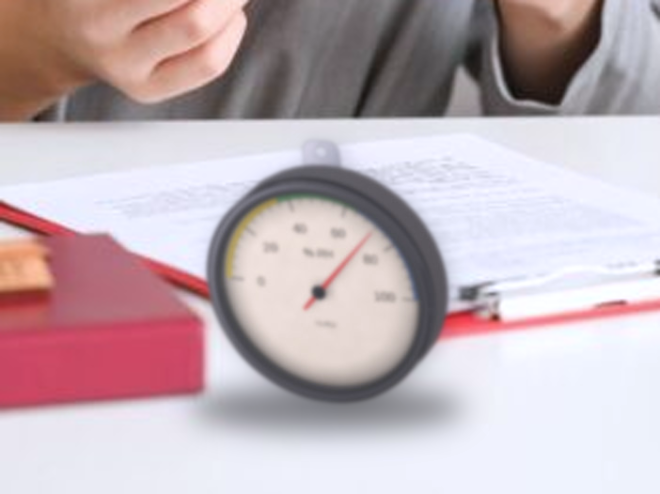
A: 72 %
